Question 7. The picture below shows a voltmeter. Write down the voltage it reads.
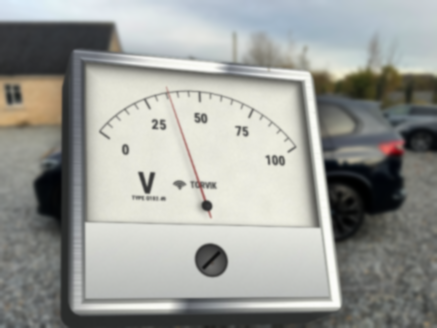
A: 35 V
